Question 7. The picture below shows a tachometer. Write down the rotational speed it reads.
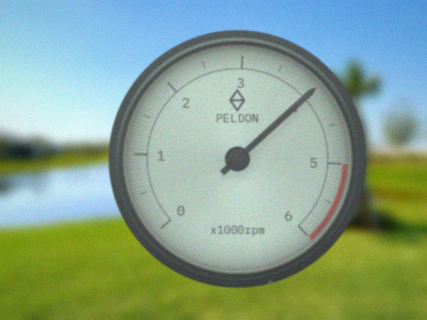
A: 4000 rpm
